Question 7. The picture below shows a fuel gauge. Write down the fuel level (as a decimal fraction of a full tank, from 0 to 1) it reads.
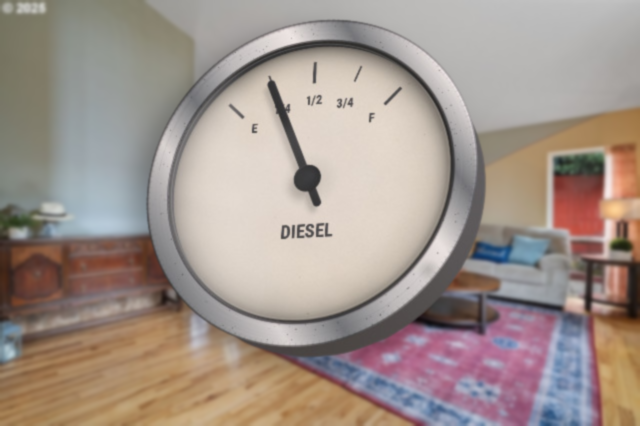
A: 0.25
